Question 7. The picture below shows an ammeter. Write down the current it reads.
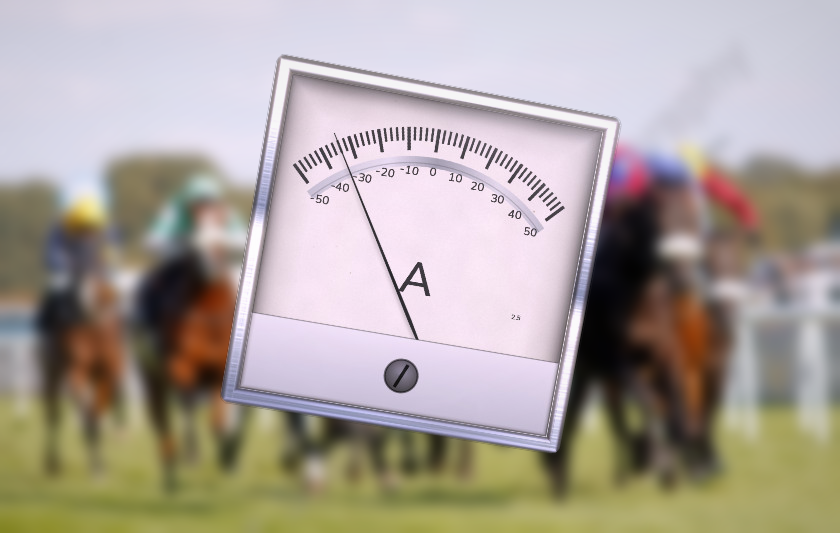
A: -34 A
